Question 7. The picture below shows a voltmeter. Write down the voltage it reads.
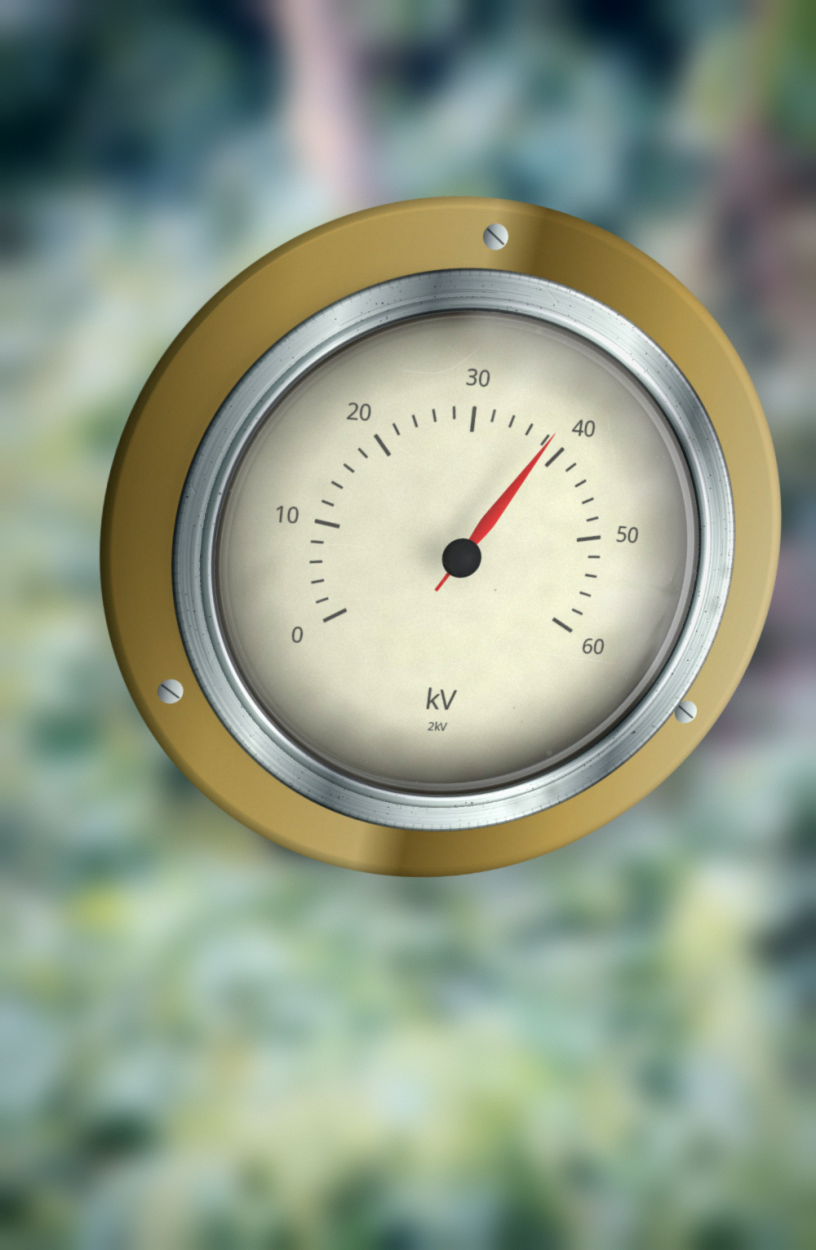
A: 38 kV
